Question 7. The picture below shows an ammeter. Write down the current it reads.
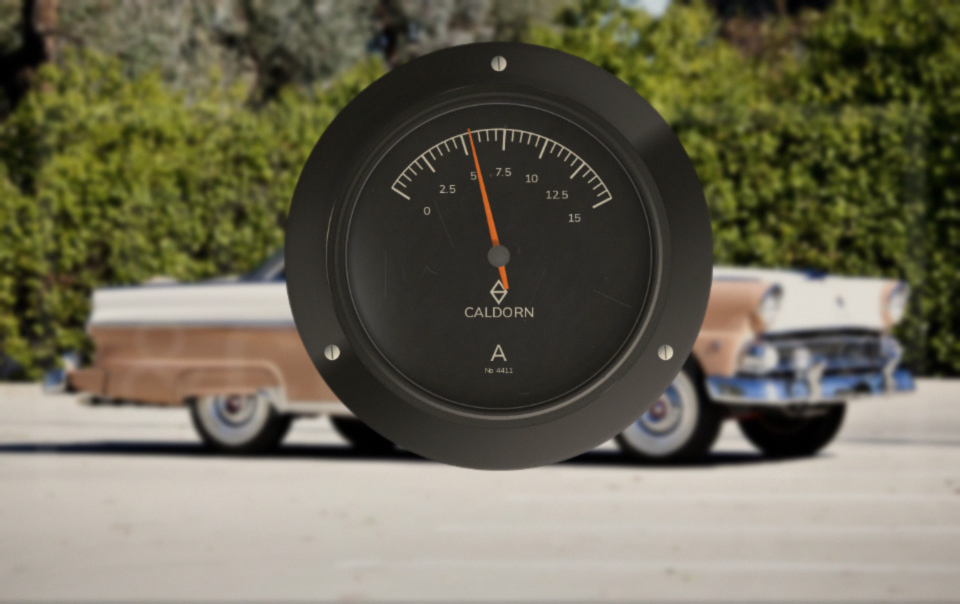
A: 5.5 A
